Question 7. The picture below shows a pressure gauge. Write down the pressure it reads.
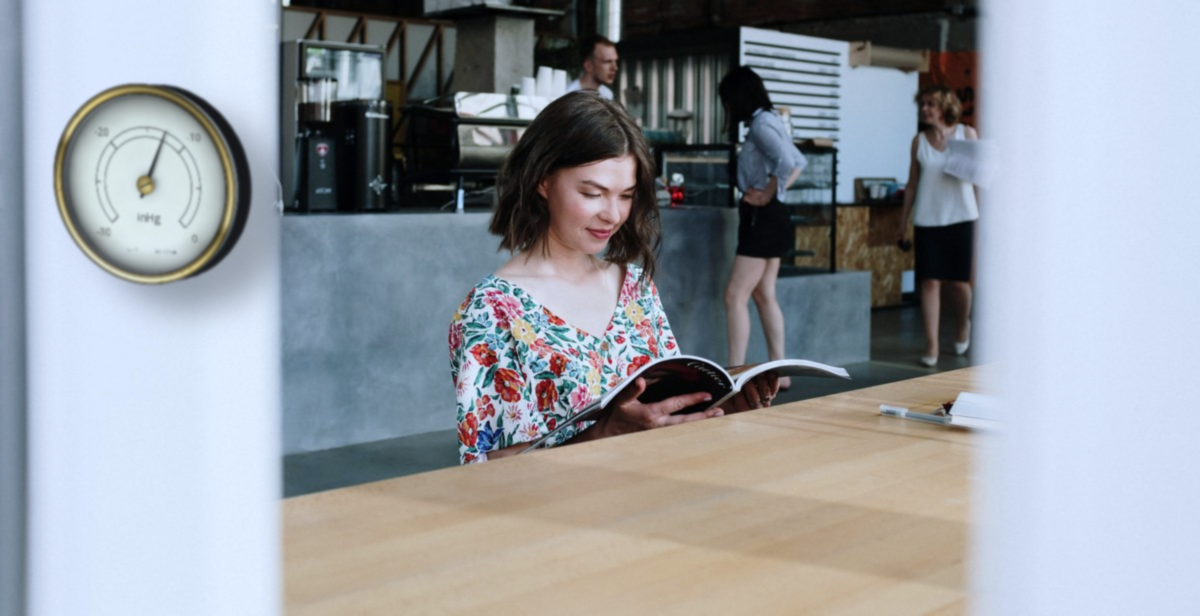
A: -12.5 inHg
